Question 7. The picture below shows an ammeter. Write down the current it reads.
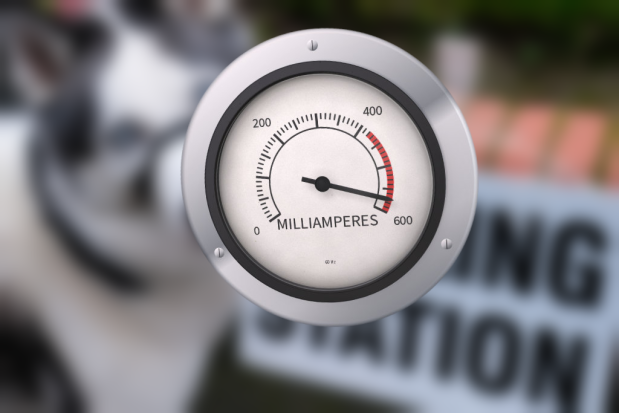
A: 570 mA
